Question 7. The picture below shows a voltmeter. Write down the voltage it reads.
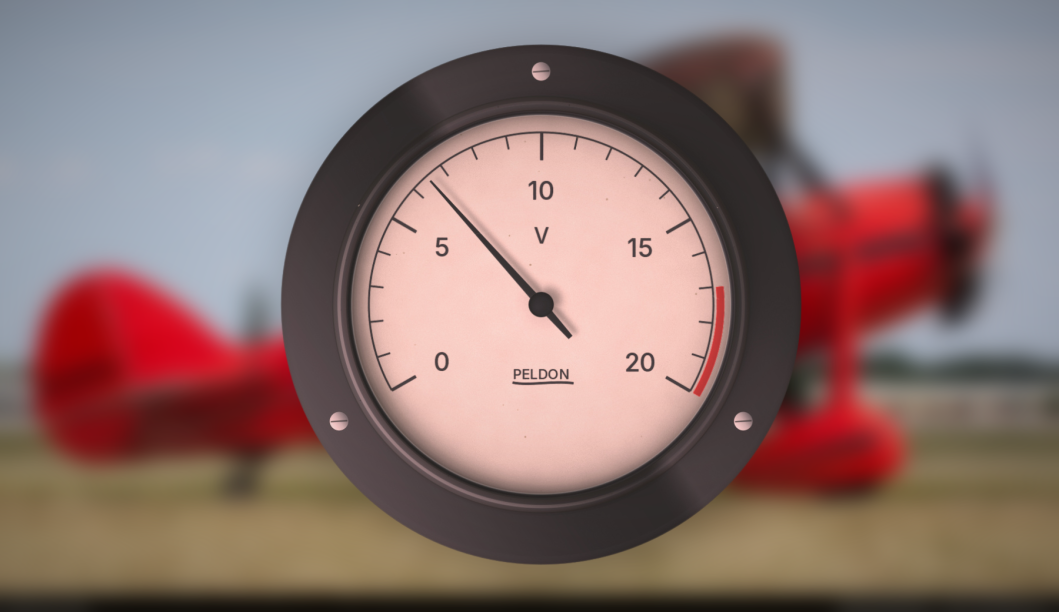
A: 6.5 V
